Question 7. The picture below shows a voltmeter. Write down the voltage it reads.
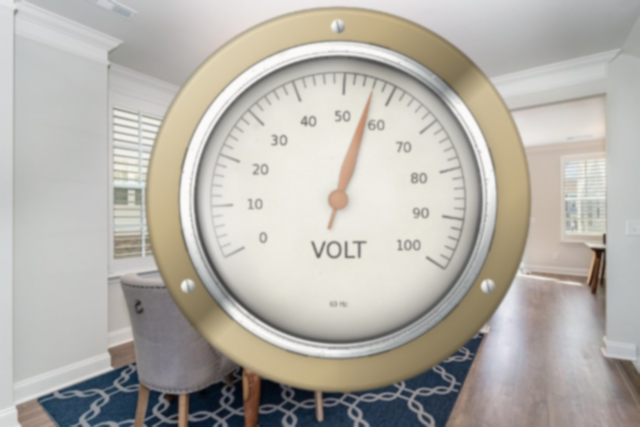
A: 56 V
